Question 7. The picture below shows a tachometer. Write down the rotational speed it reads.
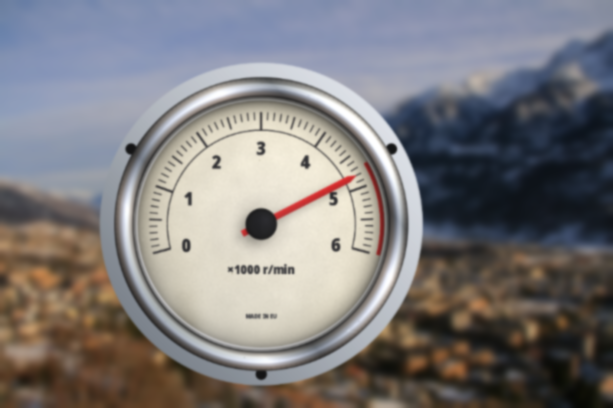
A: 4800 rpm
